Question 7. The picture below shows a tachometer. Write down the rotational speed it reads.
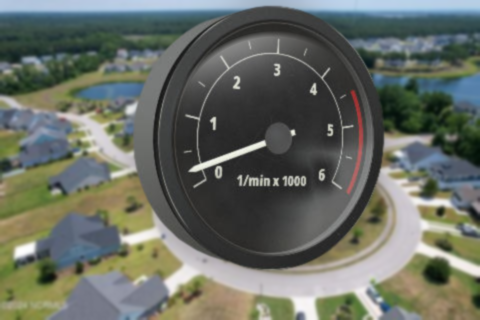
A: 250 rpm
